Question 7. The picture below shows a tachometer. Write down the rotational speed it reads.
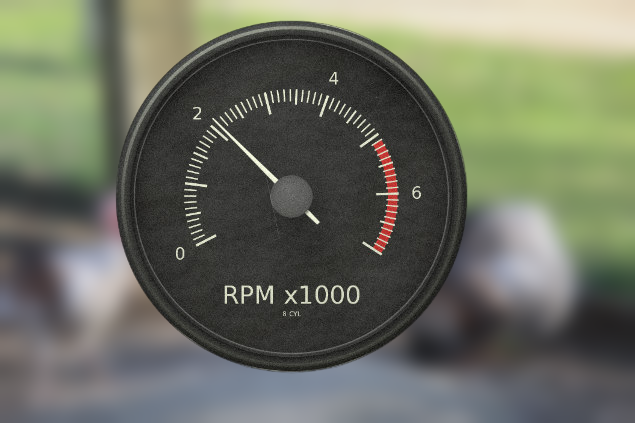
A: 2100 rpm
